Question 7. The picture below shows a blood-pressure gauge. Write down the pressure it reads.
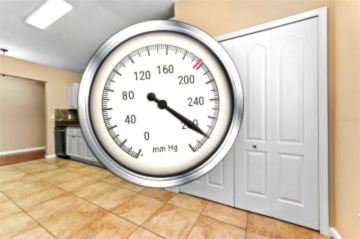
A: 280 mmHg
